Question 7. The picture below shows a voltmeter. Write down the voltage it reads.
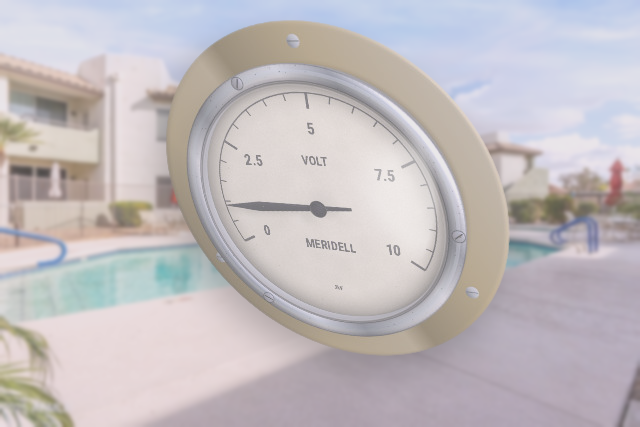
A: 1 V
